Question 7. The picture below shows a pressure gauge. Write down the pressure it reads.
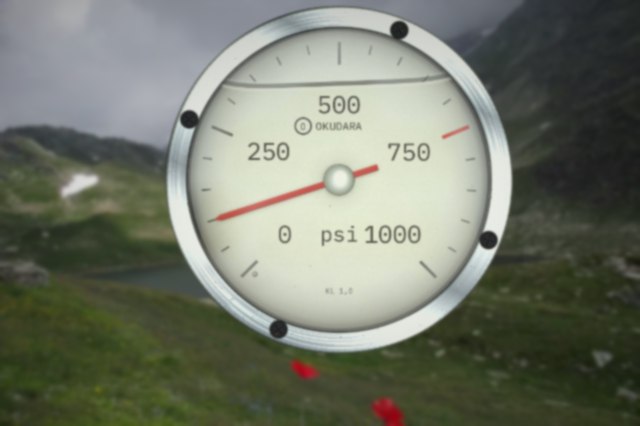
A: 100 psi
